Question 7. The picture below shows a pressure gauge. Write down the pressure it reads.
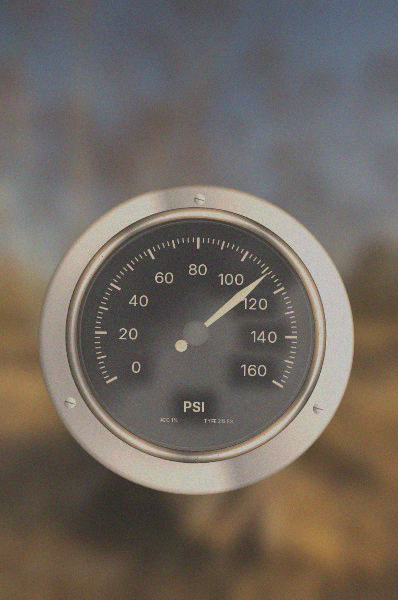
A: 112 psi
